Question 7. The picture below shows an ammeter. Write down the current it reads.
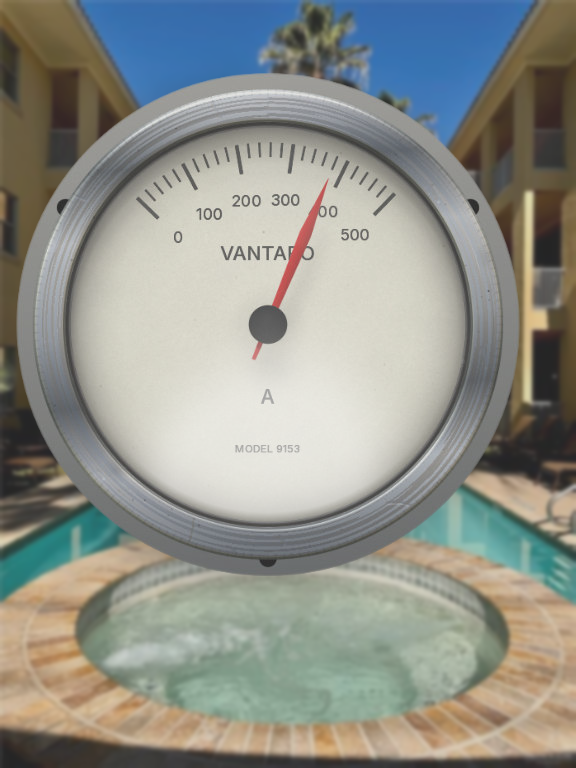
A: 380 A
